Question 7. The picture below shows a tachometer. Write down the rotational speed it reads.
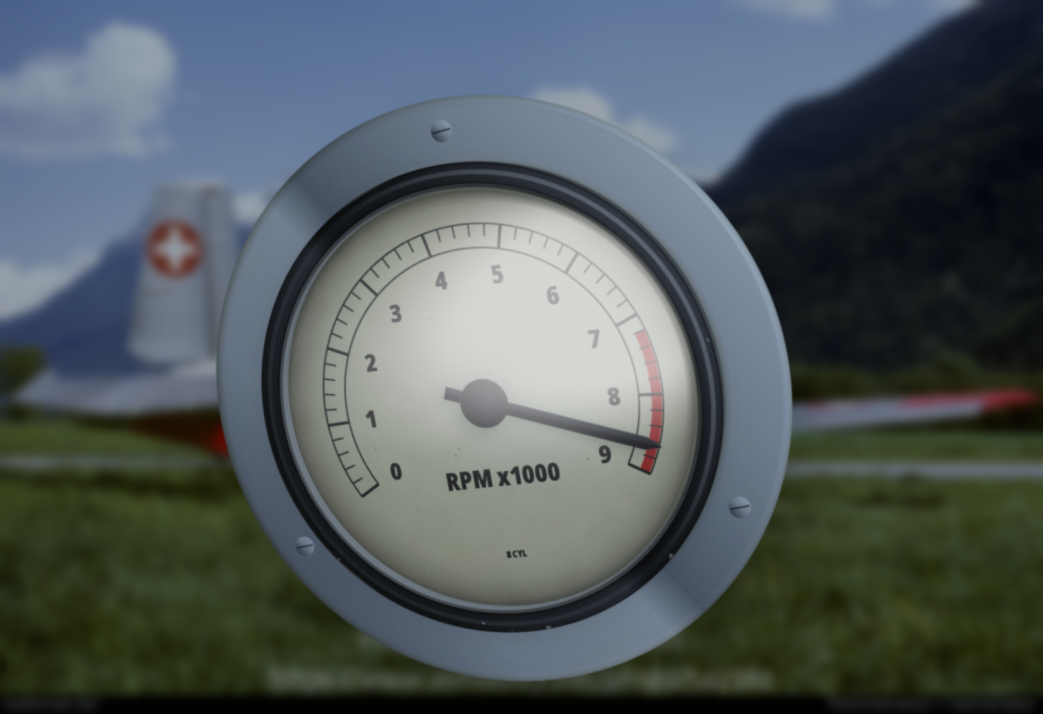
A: 8600 rpm
